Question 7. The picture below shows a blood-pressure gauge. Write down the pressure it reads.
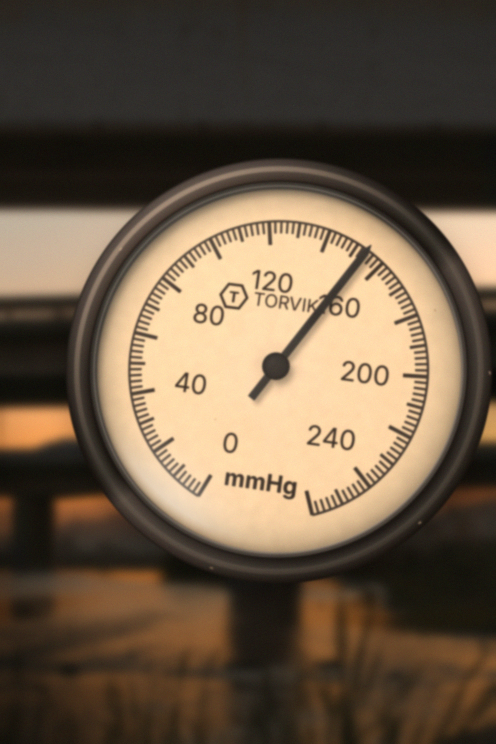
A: 154 mmHg
